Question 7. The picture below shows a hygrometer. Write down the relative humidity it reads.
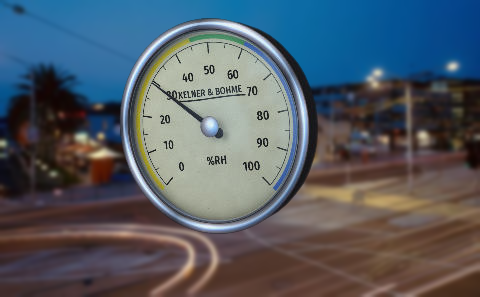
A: 30 %
